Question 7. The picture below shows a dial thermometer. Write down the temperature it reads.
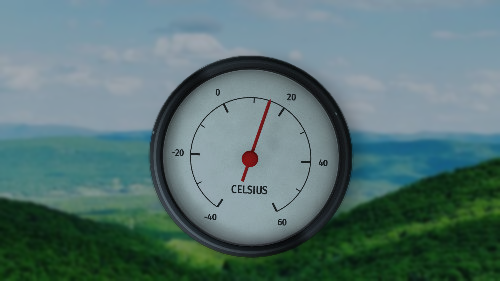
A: 15 °C
